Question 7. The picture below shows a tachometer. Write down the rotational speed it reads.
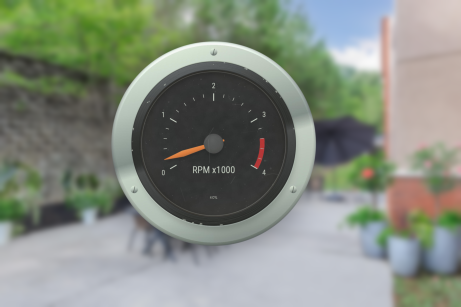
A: 200 rpm
